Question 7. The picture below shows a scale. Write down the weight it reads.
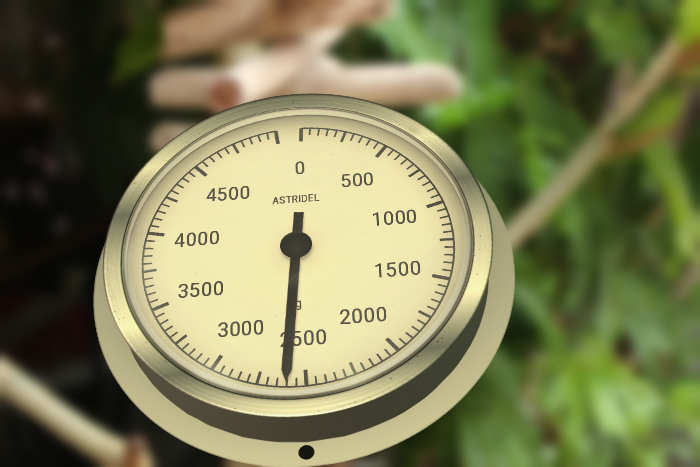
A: 2600 g
